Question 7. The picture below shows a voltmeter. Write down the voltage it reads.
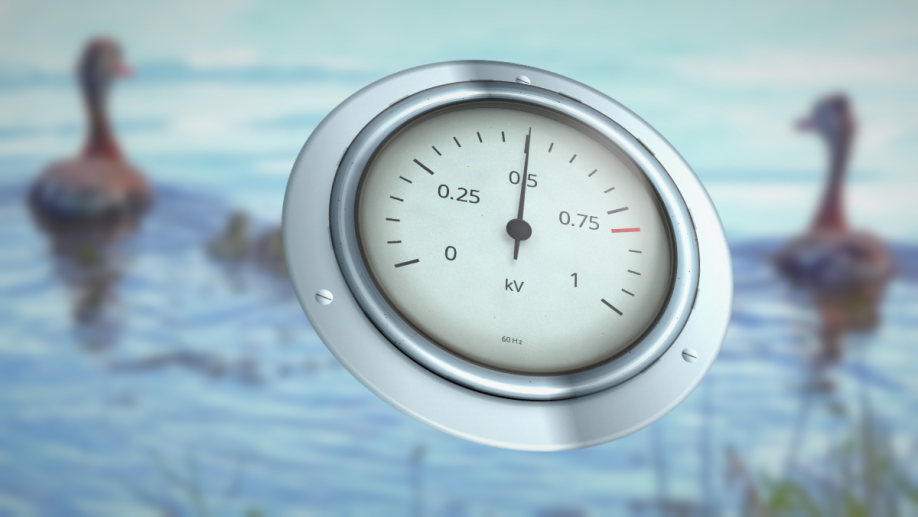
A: 0.5 kV
